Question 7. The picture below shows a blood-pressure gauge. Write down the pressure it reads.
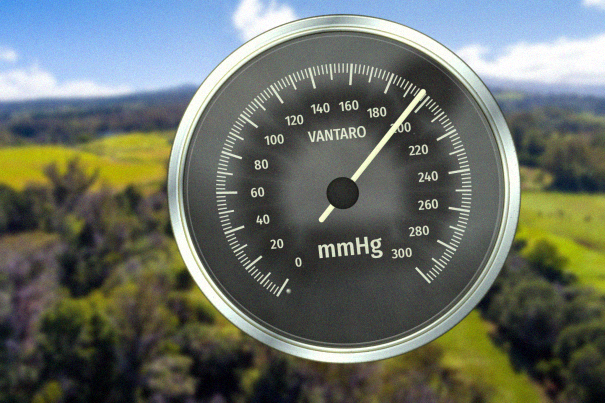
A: 196 mmHg
